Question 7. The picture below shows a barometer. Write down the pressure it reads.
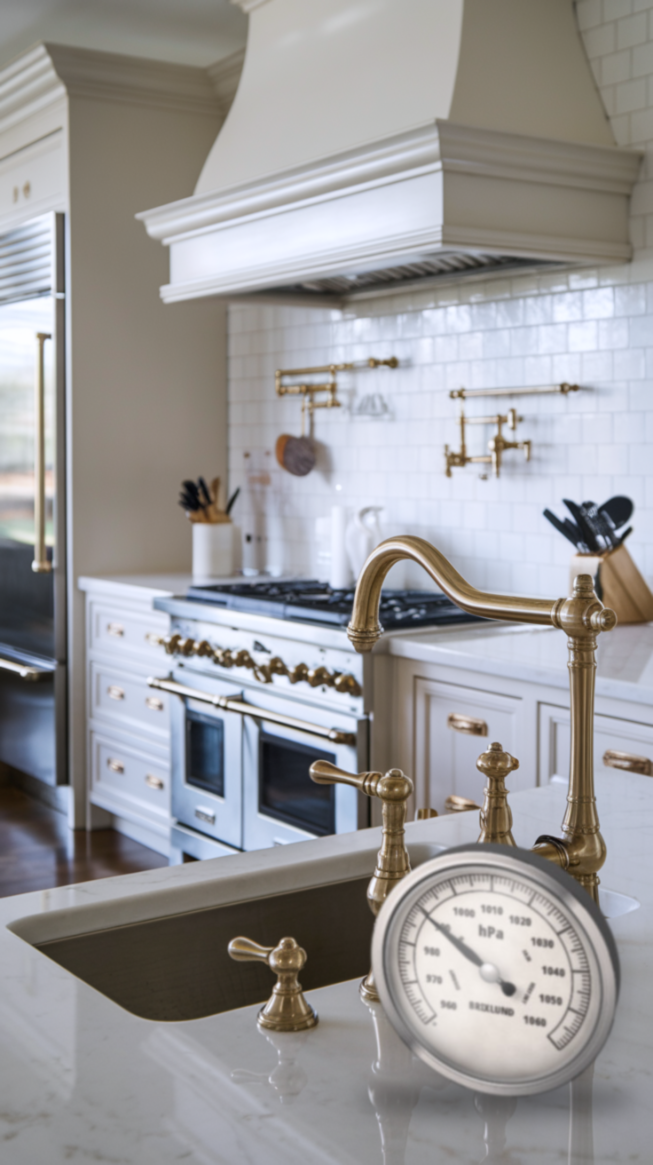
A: 990 hPa
